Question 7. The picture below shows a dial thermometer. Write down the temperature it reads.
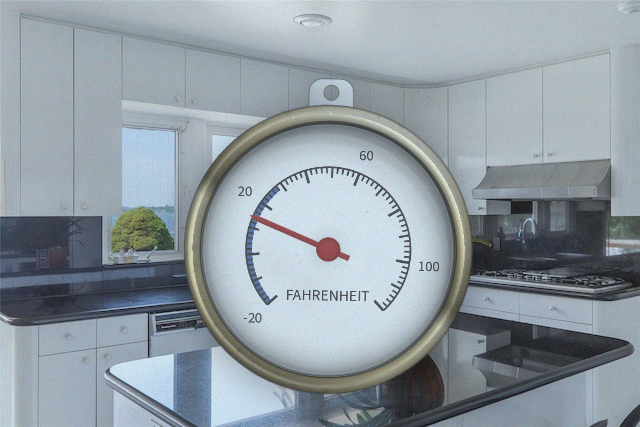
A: 14 °F
